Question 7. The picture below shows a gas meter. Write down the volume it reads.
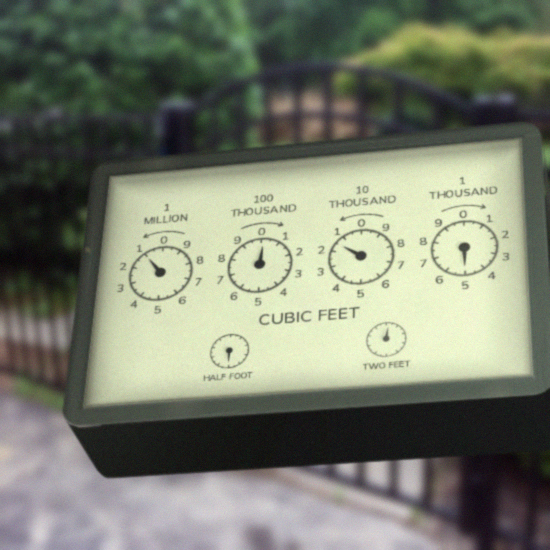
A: 101500 ft³
